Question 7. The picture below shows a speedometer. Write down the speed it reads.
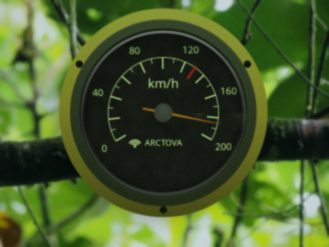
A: 185 km/h
